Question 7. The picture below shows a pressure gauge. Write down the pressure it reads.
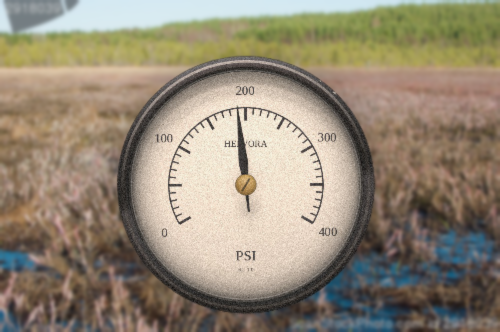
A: 190 psi
